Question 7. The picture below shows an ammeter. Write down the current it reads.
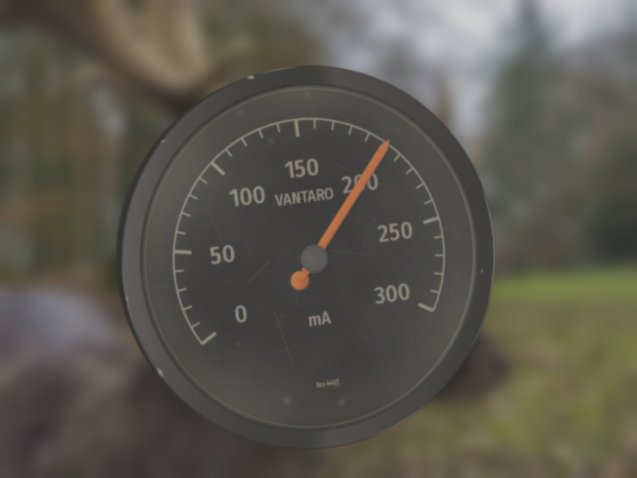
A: 200 mA
